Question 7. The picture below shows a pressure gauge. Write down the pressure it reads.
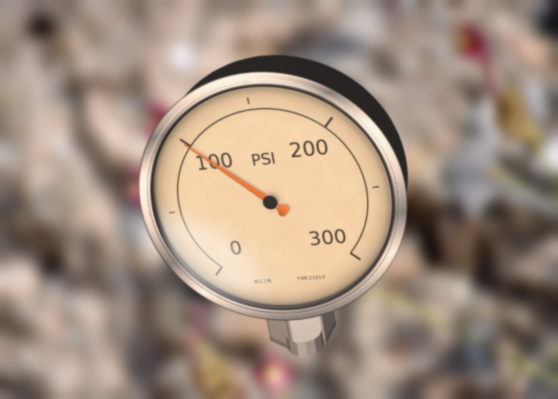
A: 100 psi
